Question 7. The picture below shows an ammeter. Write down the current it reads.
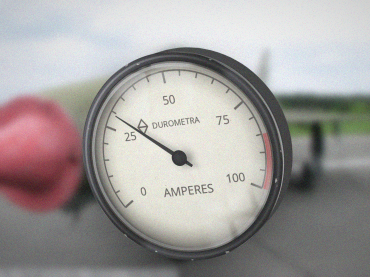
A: 30 A
